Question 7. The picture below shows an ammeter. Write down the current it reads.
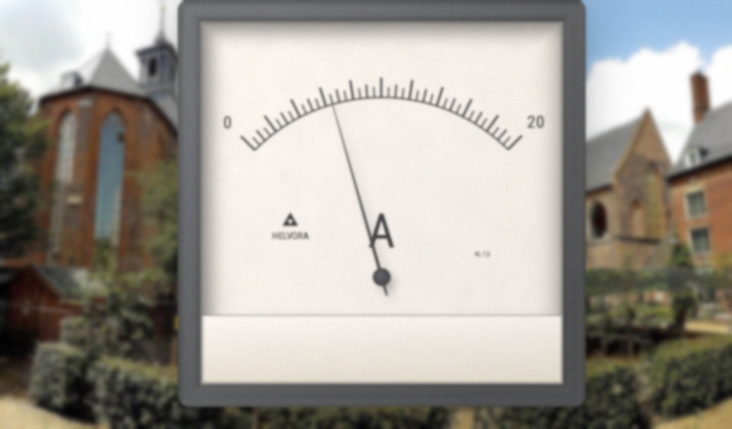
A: 6.5 A
